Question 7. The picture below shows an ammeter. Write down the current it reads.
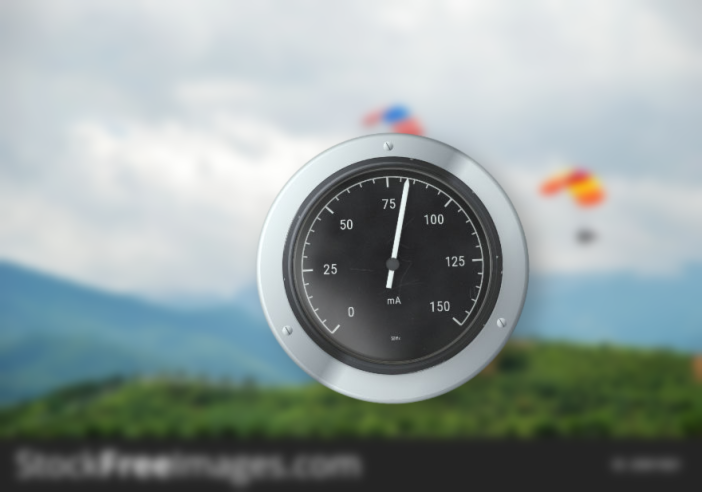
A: 82.5 mA
